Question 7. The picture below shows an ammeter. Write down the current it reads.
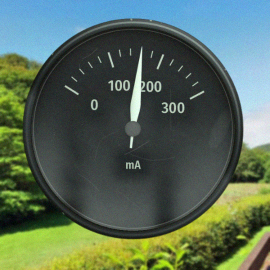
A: 160 mA
